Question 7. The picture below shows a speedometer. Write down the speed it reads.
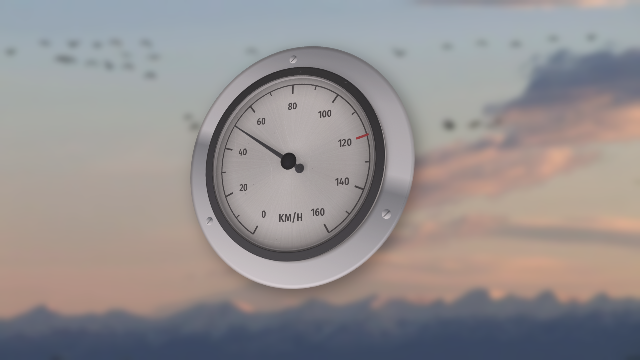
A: 50 km/h
